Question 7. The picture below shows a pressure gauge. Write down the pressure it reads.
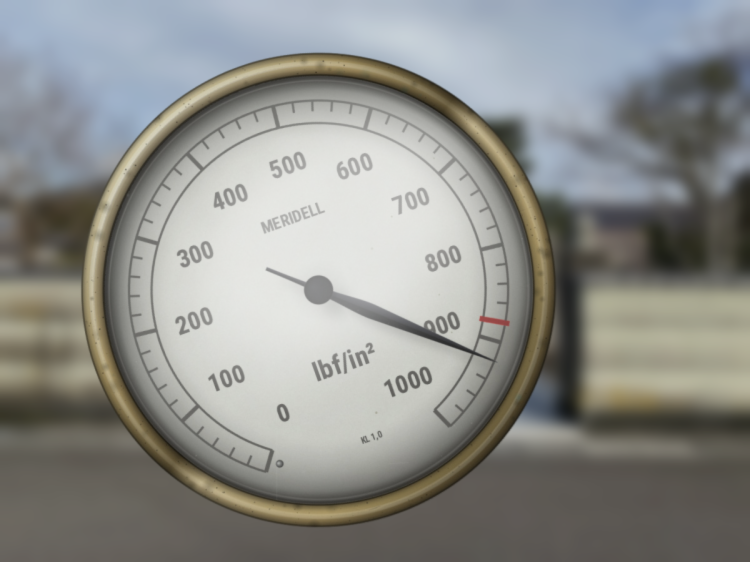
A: 920 psi
